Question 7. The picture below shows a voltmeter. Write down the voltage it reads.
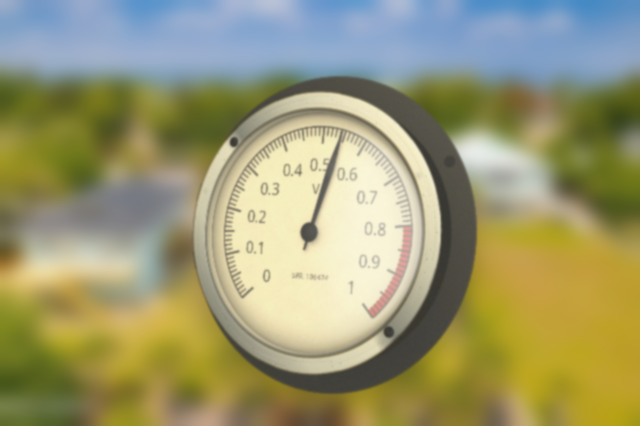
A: 0.55 V
